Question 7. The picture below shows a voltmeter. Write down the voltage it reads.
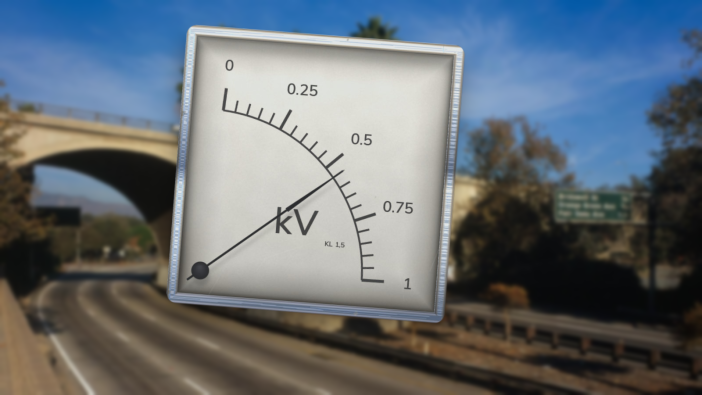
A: 0.55 kV
